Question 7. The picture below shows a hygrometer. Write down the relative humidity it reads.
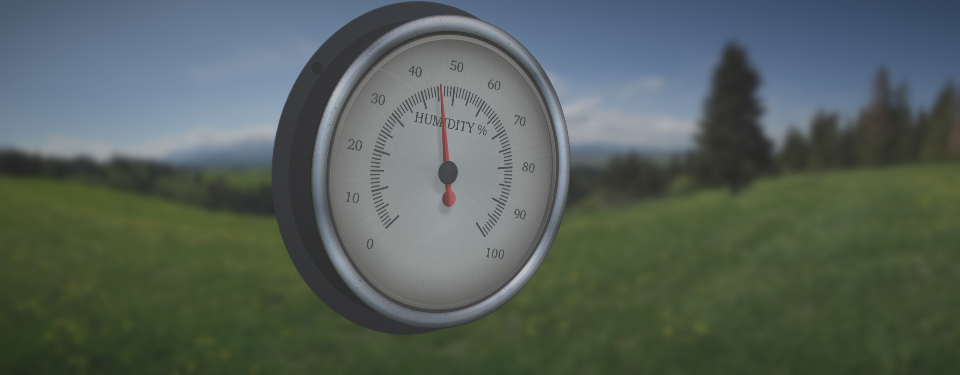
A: 45 %
